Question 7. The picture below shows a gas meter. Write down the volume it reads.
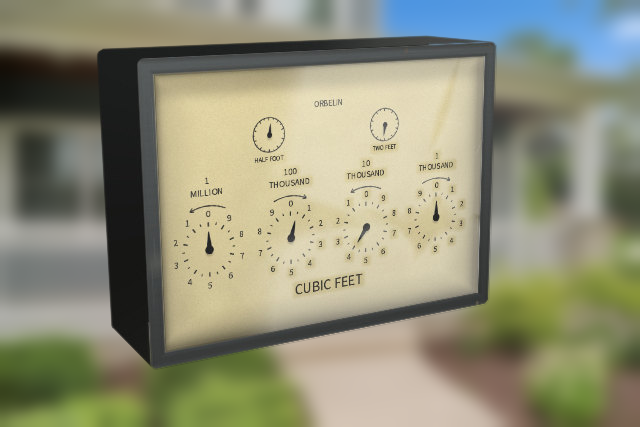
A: 4000 ft³
